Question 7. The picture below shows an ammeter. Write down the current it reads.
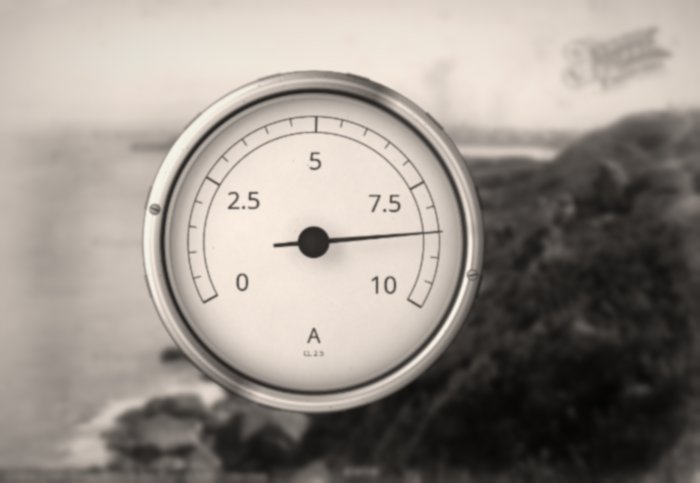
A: 8.5 A
